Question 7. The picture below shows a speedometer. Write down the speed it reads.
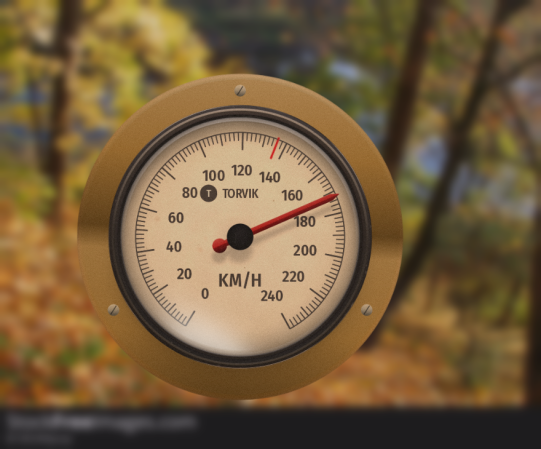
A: 172 km/h
